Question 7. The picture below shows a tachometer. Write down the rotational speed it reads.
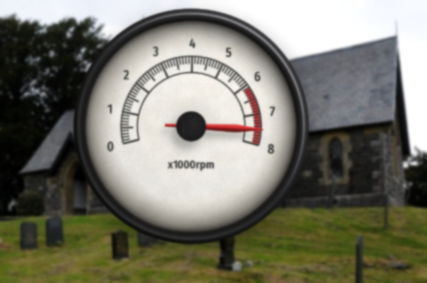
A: 7500 rpm
